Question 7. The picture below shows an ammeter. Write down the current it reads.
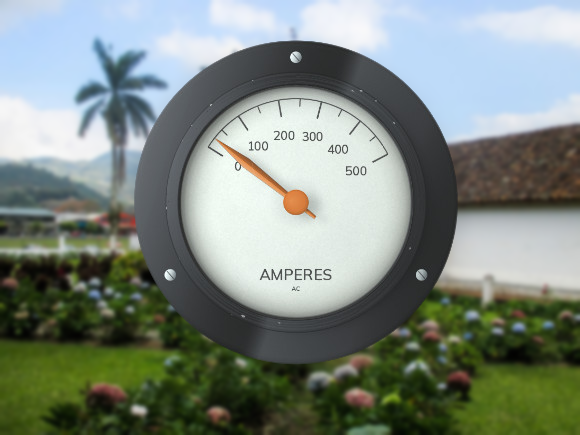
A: 25 A
